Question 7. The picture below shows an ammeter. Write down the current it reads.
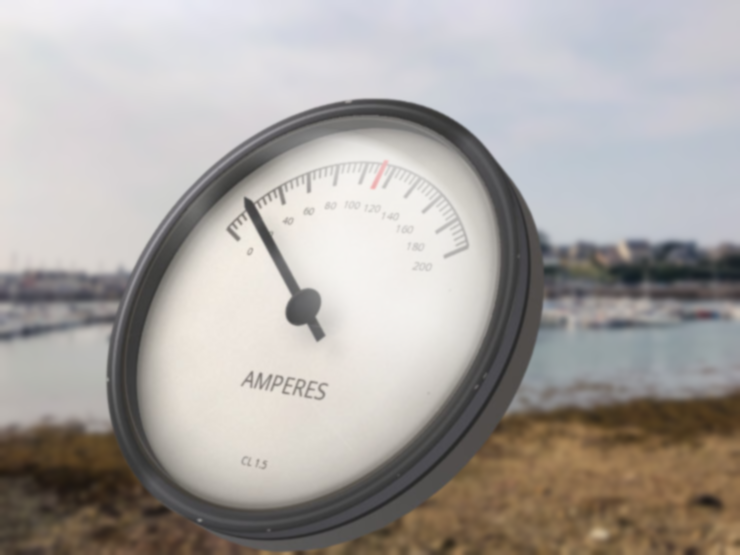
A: 20 A
